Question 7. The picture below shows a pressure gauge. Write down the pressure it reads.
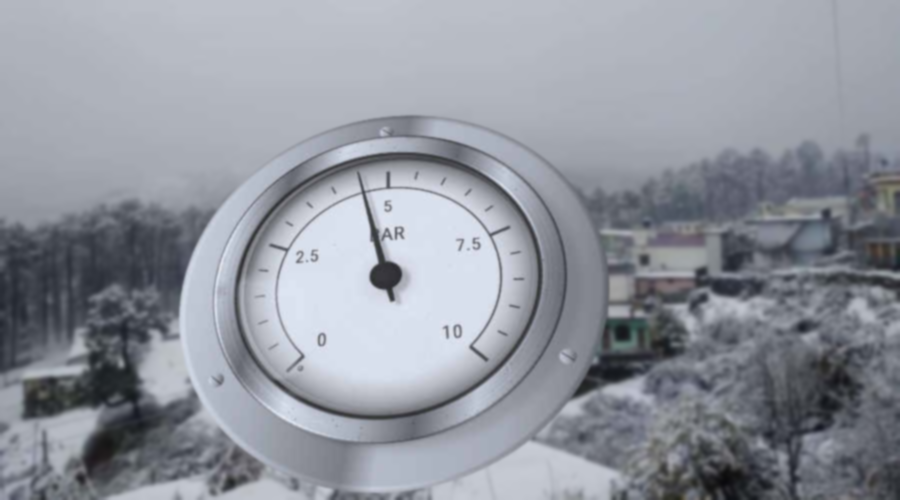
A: 4.5 bar
